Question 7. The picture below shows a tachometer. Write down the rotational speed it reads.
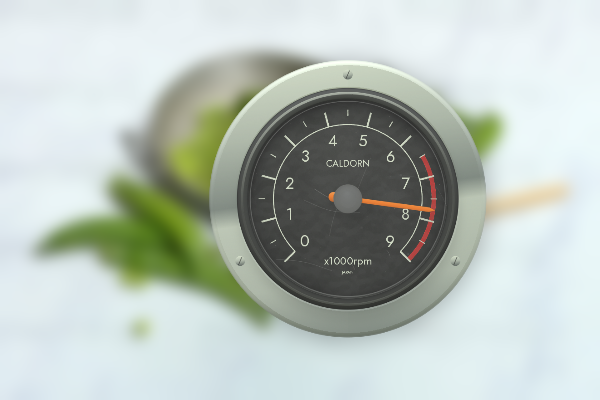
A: 7750 rpm
